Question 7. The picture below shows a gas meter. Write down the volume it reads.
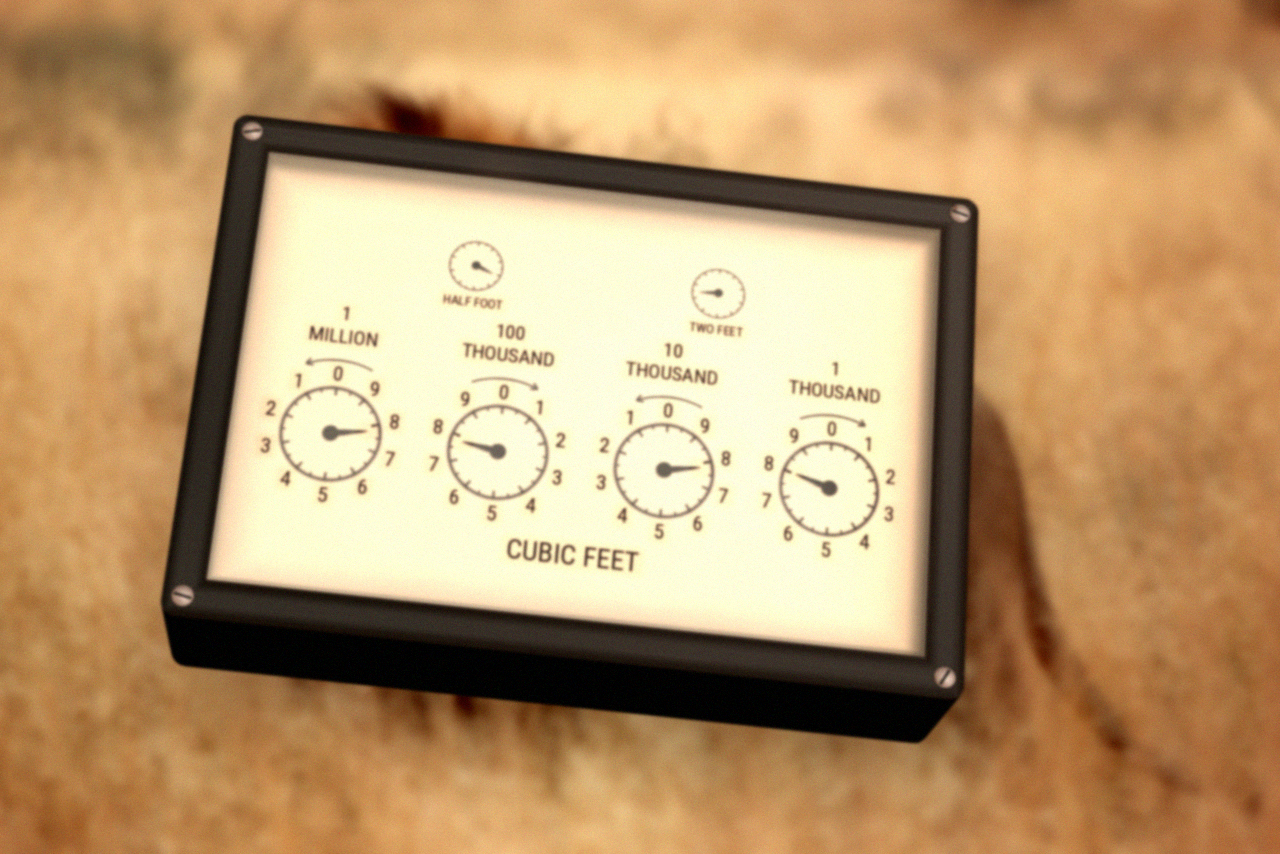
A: 777800 ft³
